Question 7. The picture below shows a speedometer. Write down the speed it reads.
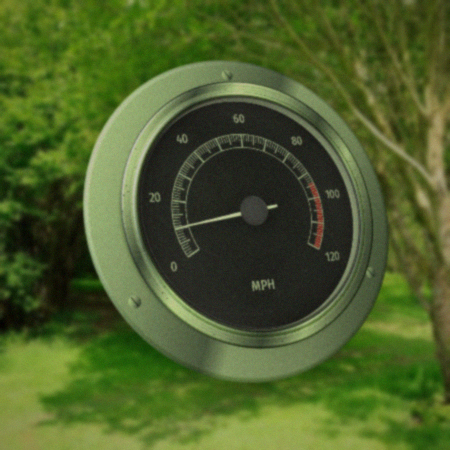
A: 10 mph
